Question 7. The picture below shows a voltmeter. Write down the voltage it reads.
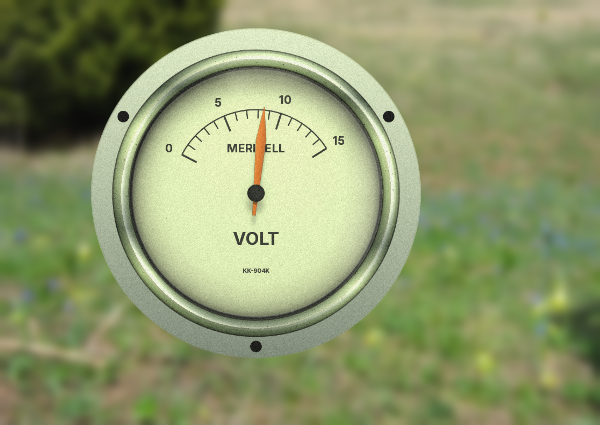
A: 8.5 V
